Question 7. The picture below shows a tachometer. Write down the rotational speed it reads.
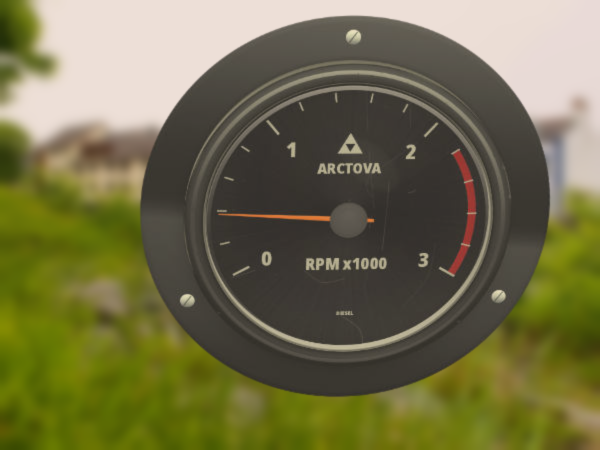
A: 400 rpm
